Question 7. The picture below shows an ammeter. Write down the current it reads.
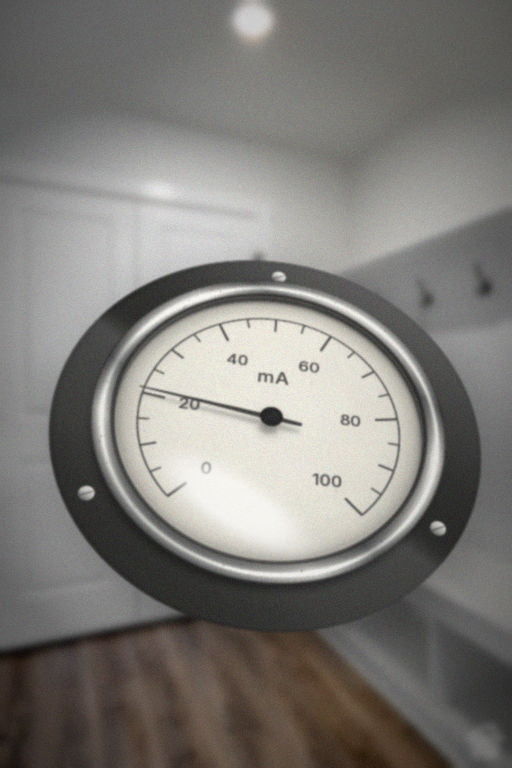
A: 20 mA
